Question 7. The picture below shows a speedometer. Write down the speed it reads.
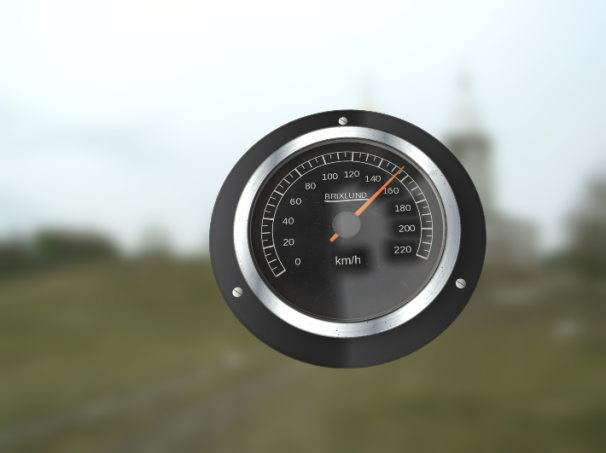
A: 155 km/h
